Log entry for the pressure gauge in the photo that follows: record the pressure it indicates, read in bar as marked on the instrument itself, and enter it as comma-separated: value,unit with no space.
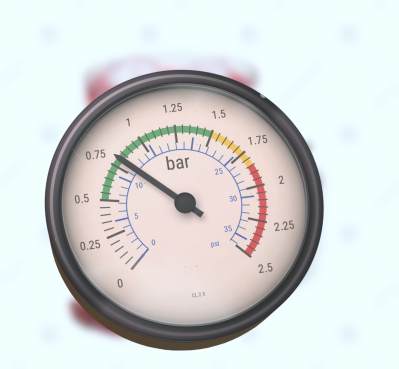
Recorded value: 0.8,bar
